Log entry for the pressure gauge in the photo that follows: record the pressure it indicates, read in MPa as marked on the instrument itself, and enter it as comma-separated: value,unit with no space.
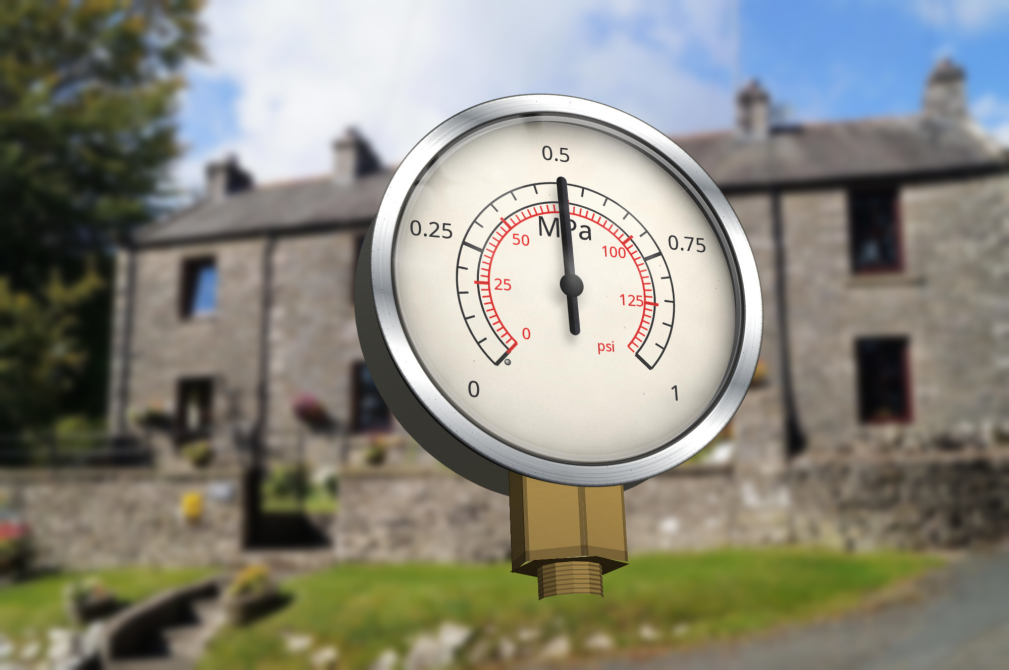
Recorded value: 0.5,MPa
